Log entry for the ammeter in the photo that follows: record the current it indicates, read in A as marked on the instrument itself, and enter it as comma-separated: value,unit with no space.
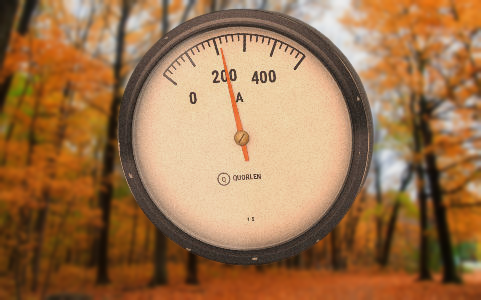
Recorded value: 220,A
